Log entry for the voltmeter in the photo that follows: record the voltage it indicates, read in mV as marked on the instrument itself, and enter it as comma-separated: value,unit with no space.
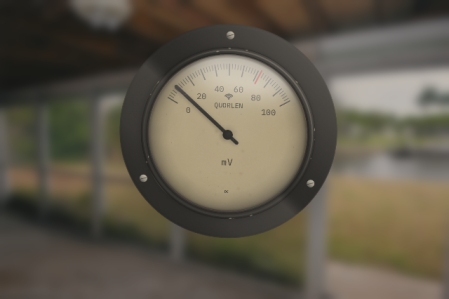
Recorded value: 10,mV
